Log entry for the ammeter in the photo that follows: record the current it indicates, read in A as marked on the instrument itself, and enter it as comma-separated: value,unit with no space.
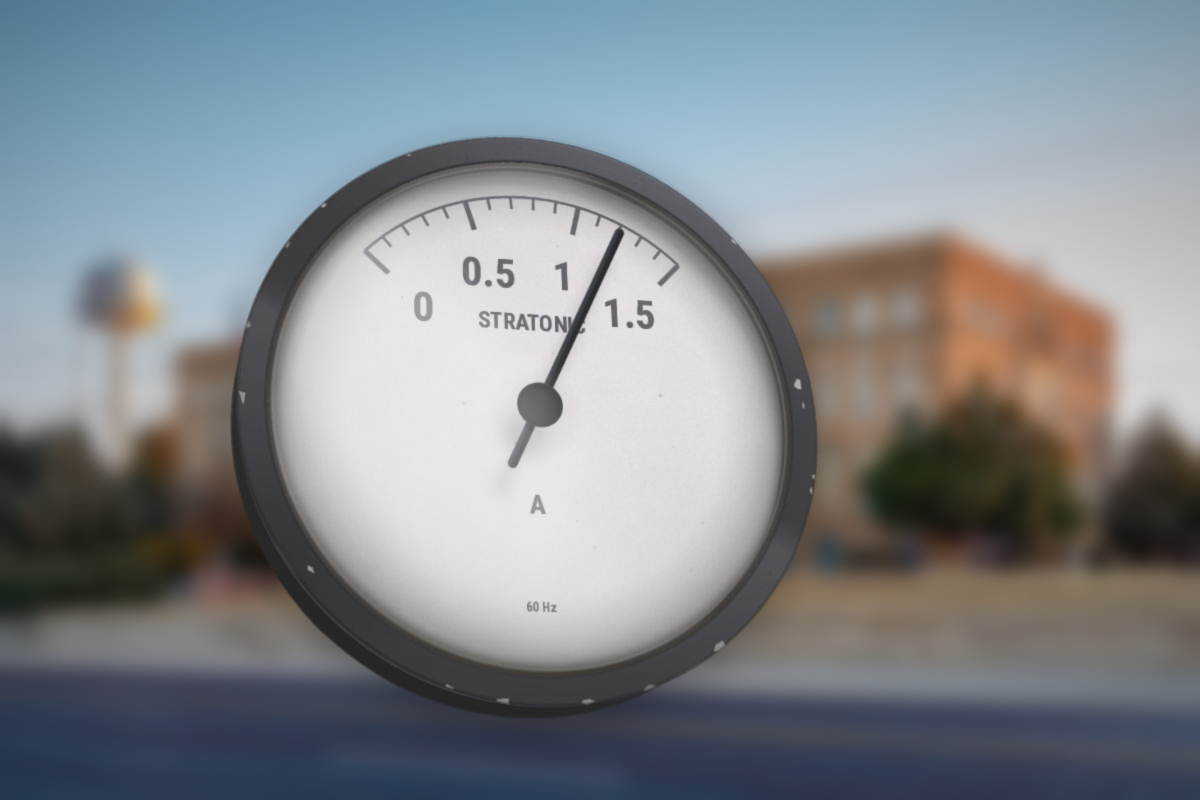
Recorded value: 1.2,A
